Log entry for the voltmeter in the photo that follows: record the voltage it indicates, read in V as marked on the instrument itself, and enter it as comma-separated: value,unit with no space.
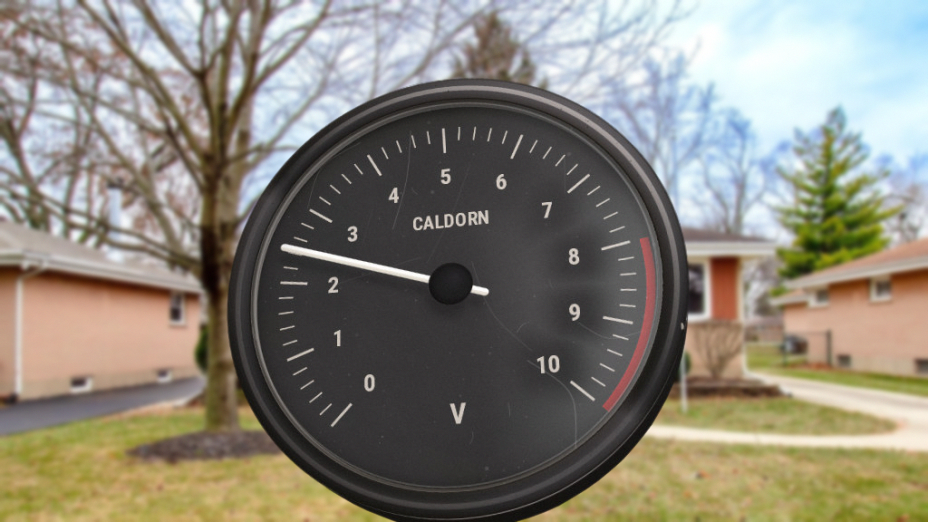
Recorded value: 2.4,V
